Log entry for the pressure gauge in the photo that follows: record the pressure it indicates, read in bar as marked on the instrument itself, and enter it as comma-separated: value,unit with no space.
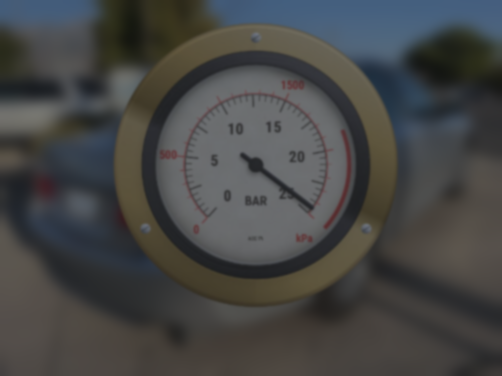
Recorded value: 24.5,bar
